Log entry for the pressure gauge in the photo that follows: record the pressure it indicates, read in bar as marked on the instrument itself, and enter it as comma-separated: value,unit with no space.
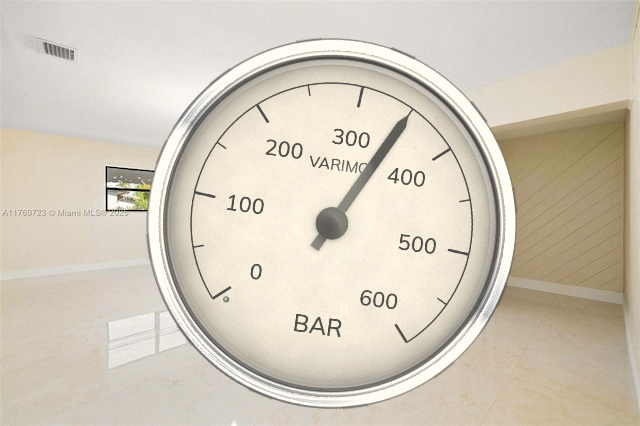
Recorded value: 350,bar
